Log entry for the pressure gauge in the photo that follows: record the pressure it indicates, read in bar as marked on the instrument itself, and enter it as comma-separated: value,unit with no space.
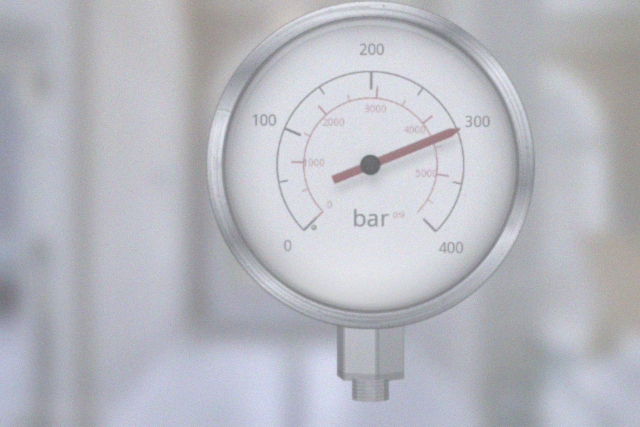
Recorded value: 300,bar
